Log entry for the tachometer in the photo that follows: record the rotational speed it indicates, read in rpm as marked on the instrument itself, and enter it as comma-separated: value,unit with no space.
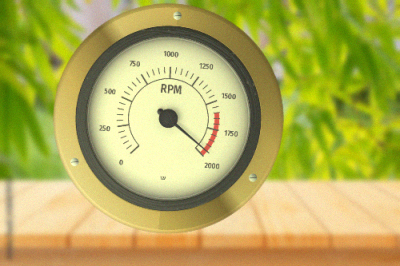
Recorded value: 1950,rpm
